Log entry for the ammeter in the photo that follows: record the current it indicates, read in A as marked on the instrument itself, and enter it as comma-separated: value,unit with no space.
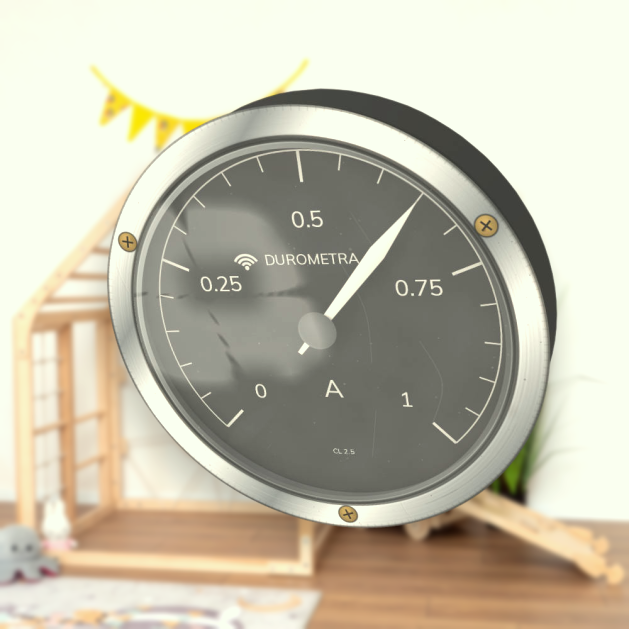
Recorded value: 0.65,A
